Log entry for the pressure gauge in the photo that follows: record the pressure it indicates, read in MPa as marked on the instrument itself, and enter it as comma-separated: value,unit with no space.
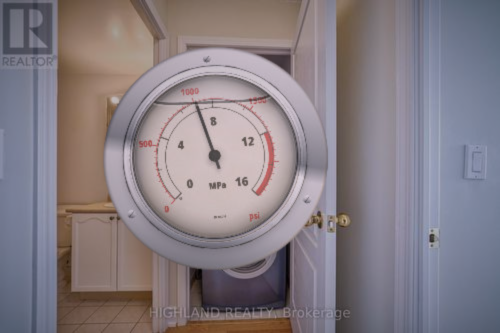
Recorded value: 7,MPa
